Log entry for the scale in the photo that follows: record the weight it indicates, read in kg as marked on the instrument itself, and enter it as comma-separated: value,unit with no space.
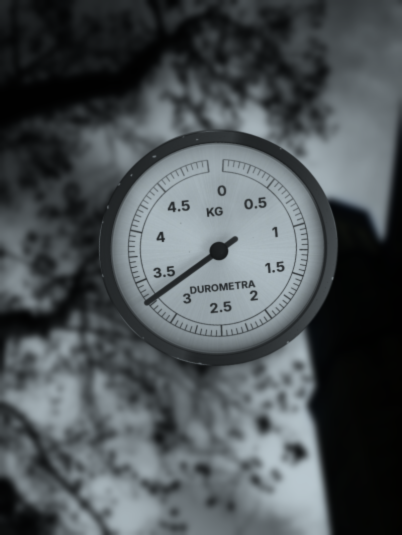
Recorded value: 3.3,kg
